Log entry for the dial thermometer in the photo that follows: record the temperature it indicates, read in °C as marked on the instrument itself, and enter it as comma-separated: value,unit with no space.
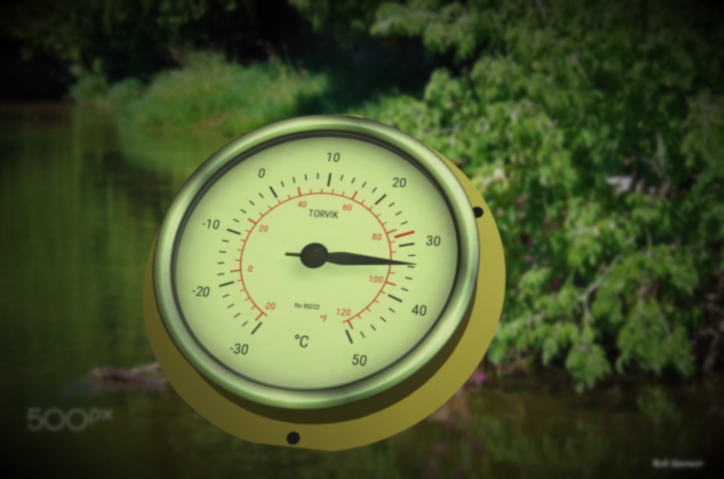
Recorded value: 34,°C
